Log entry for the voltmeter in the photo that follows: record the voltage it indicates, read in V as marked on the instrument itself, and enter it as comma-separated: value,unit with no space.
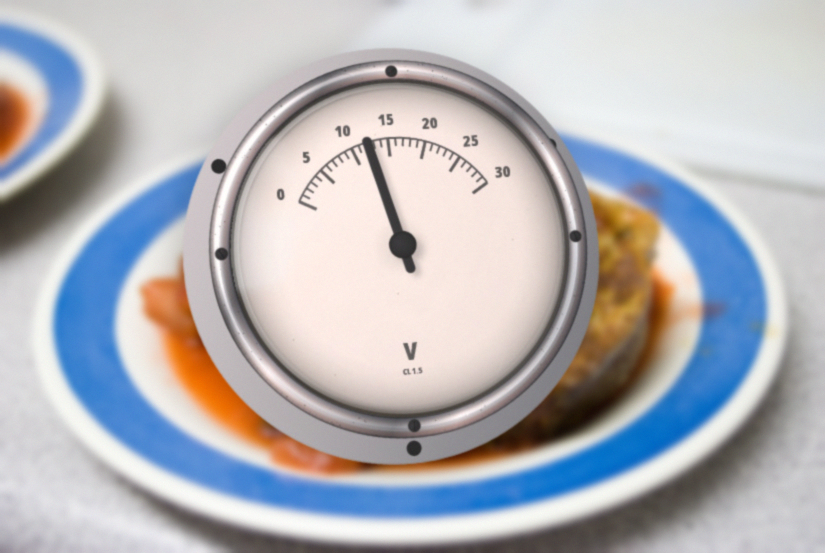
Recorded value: 12,V
